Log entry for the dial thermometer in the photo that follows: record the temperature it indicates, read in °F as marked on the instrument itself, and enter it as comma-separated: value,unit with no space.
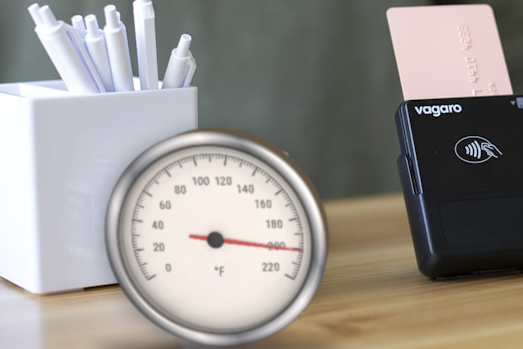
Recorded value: 200,°F
